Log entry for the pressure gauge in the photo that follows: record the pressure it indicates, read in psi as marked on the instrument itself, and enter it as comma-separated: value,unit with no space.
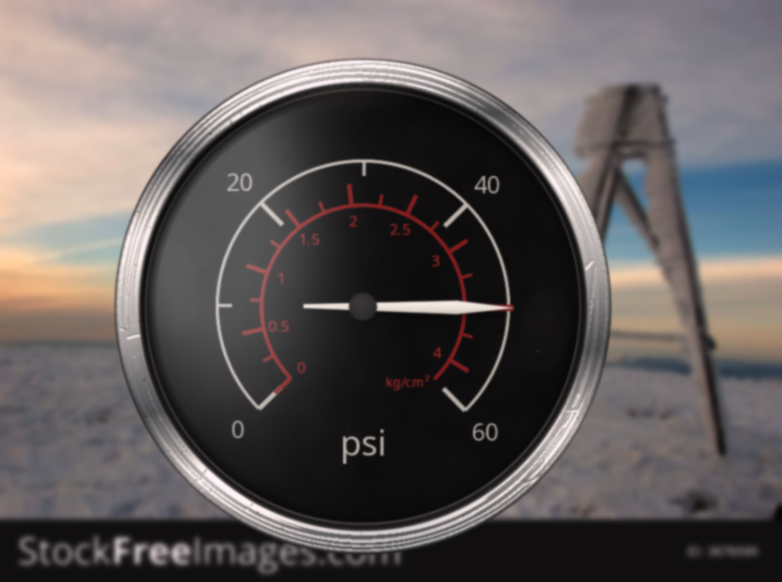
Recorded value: 50,psi
